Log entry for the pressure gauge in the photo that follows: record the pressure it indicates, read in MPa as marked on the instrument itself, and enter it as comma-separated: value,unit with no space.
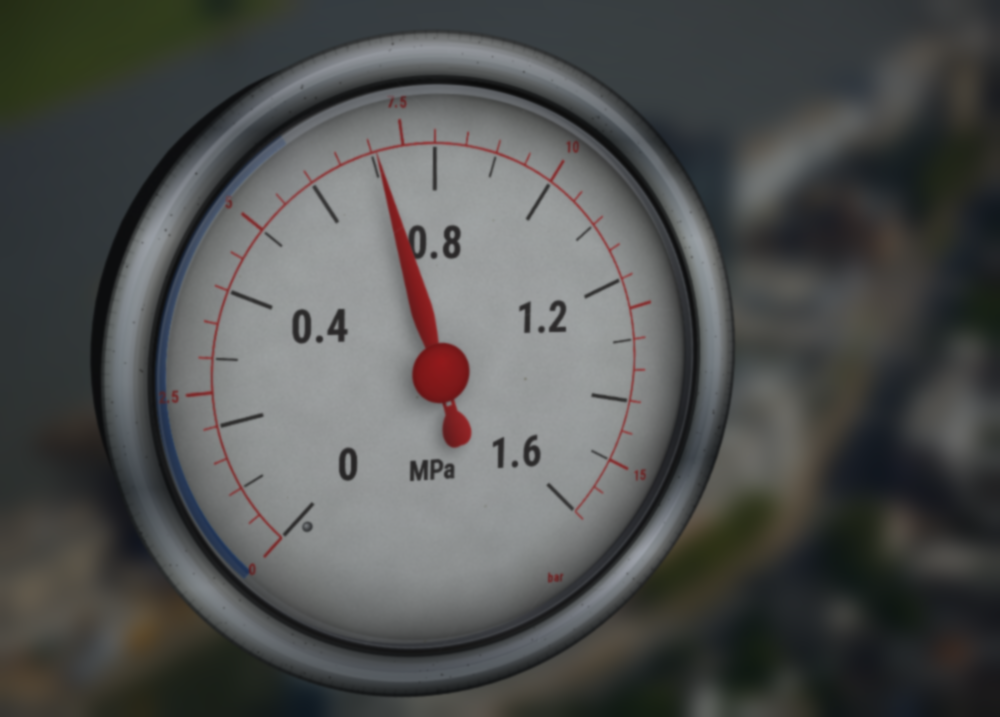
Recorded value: 0.7,MPa
